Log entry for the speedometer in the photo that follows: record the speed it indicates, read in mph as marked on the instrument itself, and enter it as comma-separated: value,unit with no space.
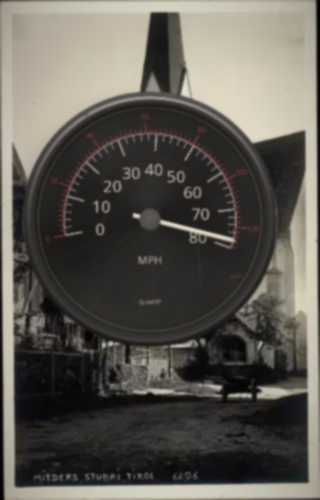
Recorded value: 78,mph
